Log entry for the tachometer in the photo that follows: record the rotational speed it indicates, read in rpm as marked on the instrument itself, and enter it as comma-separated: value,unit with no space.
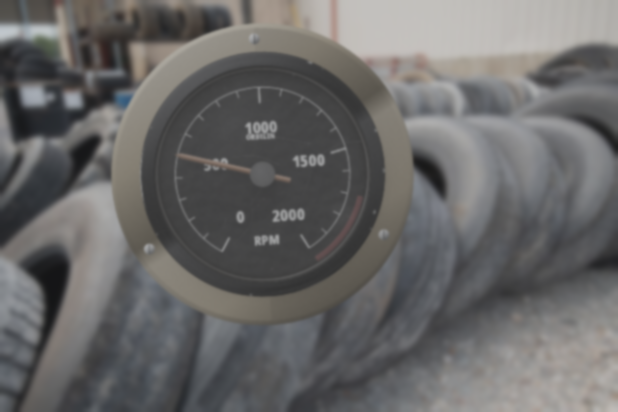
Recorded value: 500,rpm
